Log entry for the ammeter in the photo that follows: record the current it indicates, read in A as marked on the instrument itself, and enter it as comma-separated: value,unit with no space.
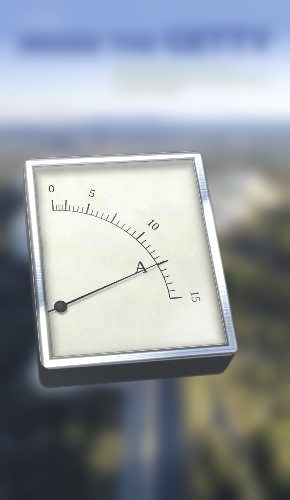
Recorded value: 12.5,A
